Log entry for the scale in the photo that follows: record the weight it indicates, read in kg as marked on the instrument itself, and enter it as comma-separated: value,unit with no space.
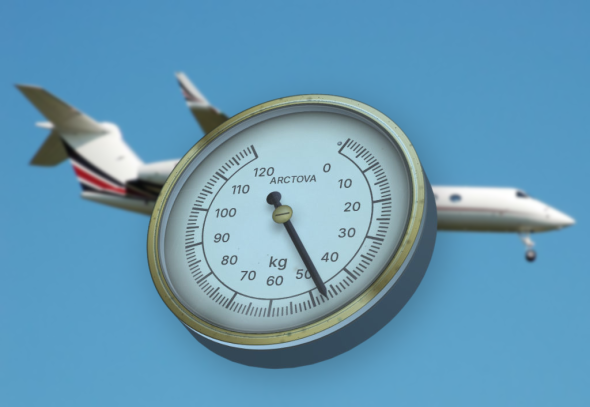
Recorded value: 47,kg
